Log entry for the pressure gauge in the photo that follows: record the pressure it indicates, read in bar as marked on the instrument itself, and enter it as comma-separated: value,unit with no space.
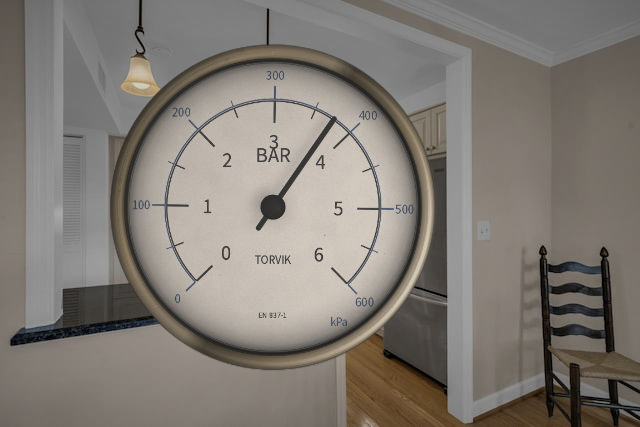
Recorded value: 3.75,bar
